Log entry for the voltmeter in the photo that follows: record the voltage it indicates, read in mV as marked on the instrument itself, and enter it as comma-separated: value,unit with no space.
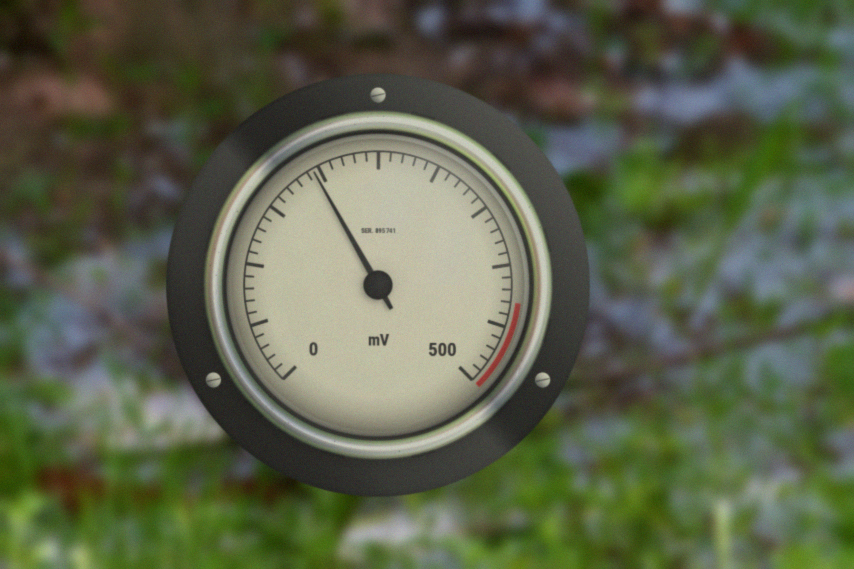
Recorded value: 195,mV
